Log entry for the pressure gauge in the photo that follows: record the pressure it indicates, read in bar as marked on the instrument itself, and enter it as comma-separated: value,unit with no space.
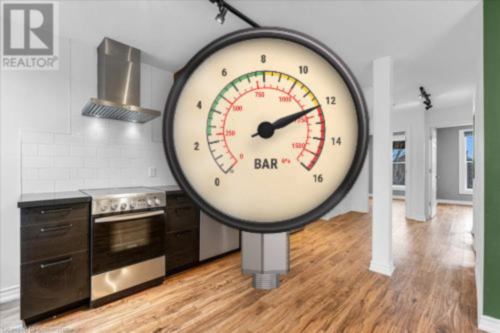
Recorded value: 12,bar
